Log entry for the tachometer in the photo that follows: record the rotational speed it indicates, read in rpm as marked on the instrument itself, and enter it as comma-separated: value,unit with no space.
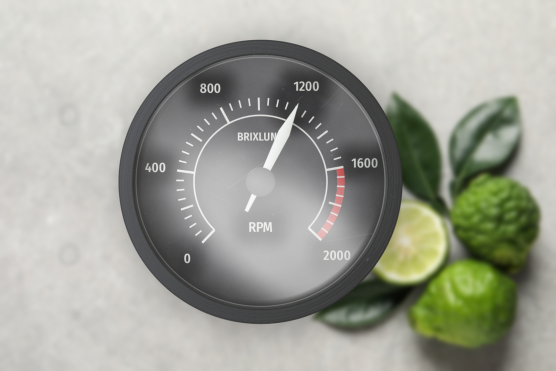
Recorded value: 1200,rpm
